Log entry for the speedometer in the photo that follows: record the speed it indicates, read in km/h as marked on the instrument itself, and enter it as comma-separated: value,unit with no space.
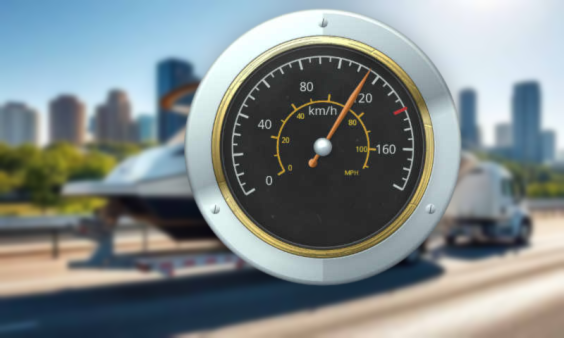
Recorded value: 115,km/h
